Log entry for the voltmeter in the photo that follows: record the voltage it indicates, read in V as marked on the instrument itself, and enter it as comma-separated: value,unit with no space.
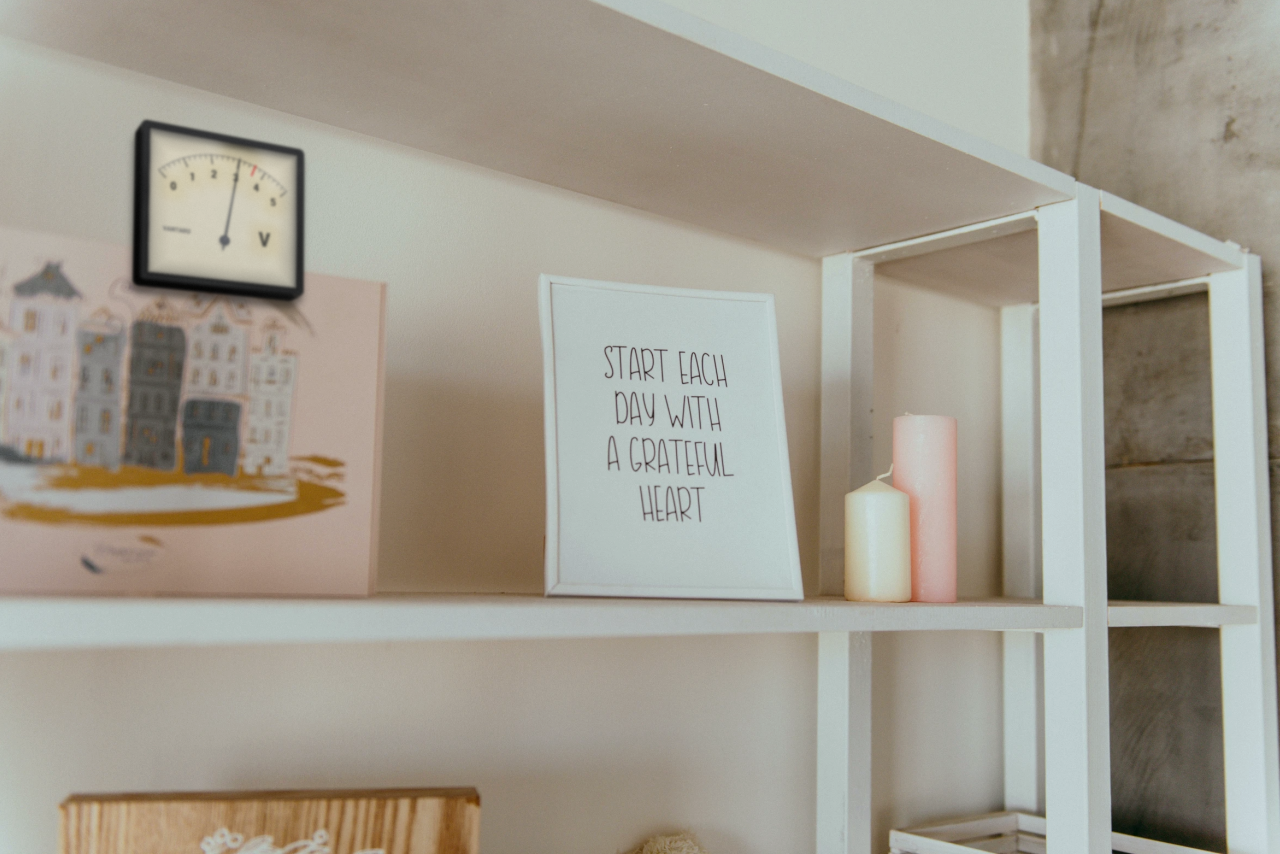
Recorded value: 3,V
